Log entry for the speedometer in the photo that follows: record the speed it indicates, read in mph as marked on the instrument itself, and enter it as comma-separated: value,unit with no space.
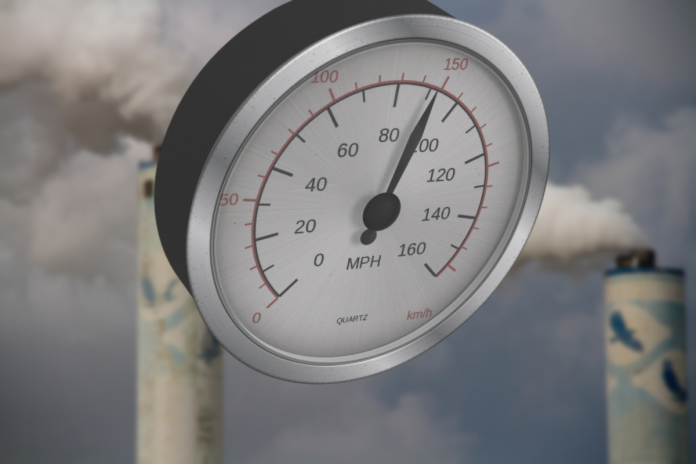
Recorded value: 90,mph
